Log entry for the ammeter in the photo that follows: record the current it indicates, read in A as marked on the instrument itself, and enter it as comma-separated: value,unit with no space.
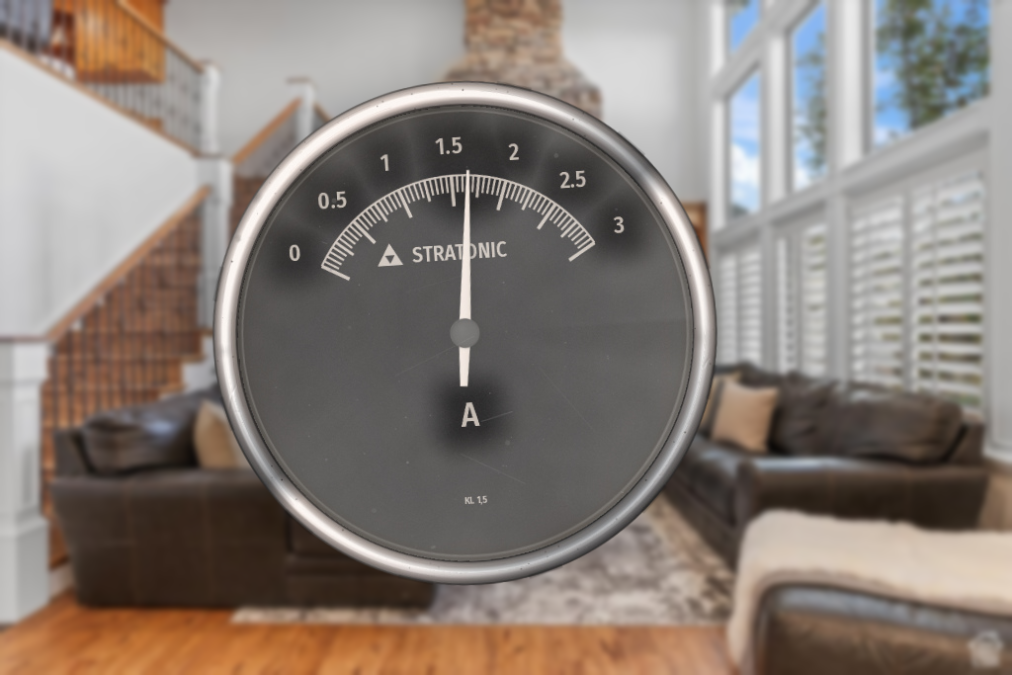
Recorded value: 1.65,A
